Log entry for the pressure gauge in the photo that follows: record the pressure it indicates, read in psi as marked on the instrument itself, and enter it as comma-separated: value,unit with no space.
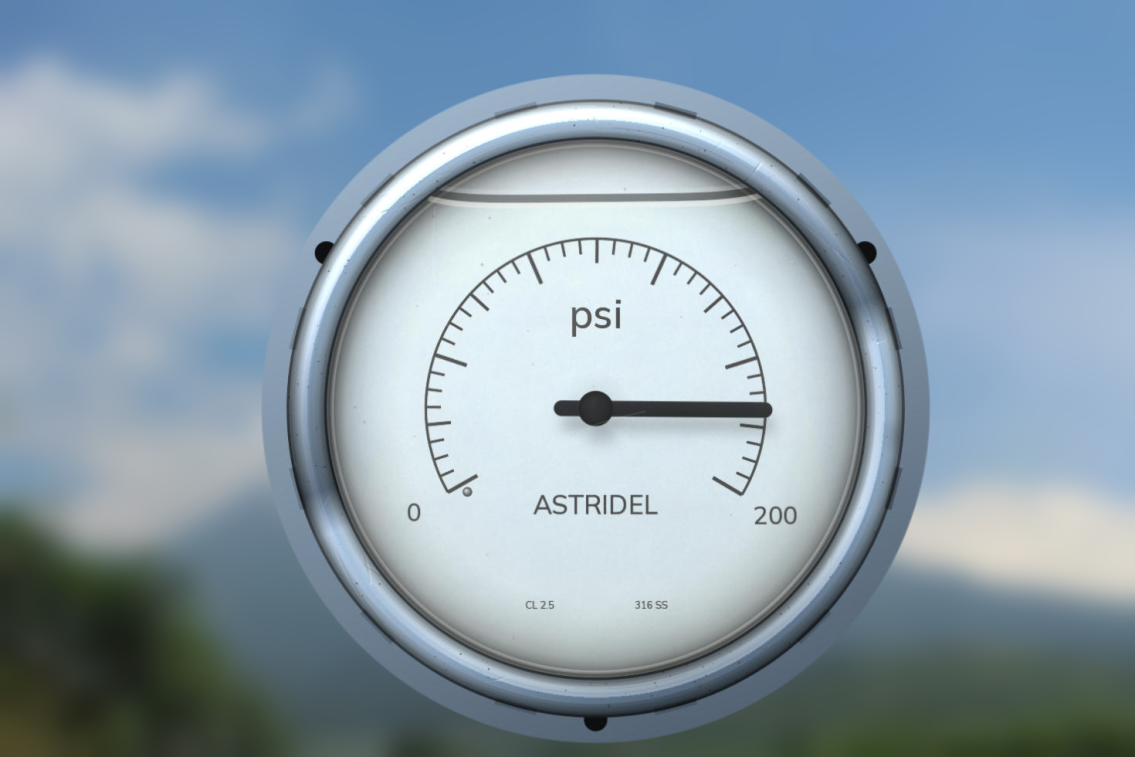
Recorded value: 175,psi
